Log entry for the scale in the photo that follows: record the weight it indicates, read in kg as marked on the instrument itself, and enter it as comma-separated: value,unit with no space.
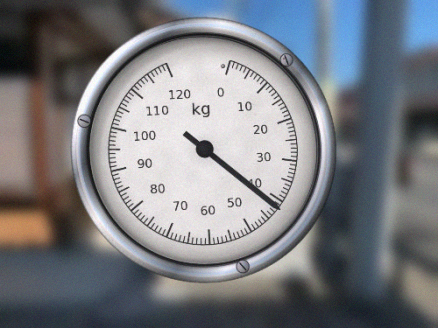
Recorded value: 42,kg
